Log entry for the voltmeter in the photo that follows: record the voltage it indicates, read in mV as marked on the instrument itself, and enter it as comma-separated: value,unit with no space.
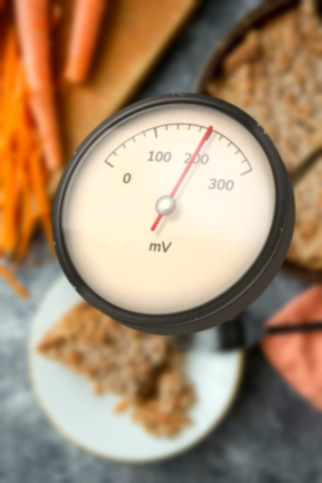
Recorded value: 200,mV
